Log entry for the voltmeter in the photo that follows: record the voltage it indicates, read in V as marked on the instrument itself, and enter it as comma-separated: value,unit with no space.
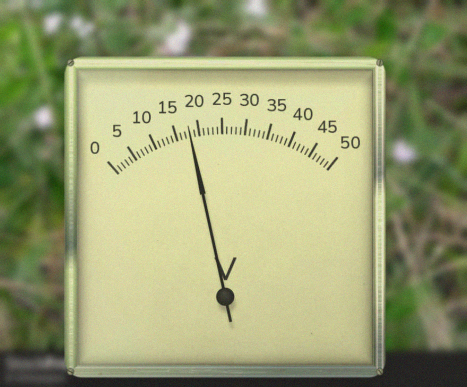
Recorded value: 18,V
